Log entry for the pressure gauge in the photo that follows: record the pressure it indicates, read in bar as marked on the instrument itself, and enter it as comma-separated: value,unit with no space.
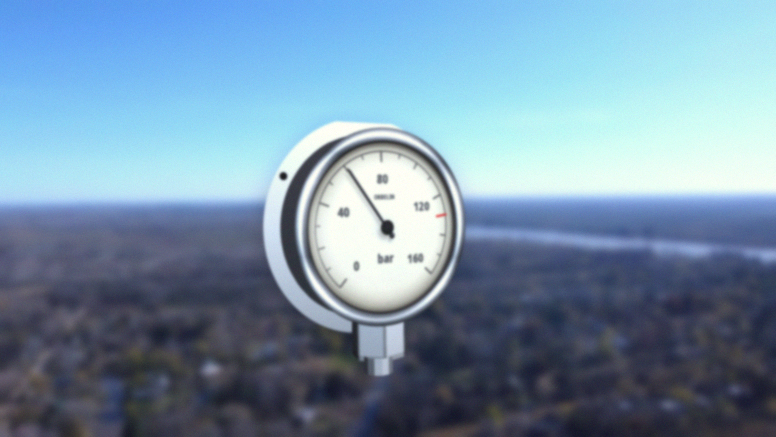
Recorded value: 60,bar
